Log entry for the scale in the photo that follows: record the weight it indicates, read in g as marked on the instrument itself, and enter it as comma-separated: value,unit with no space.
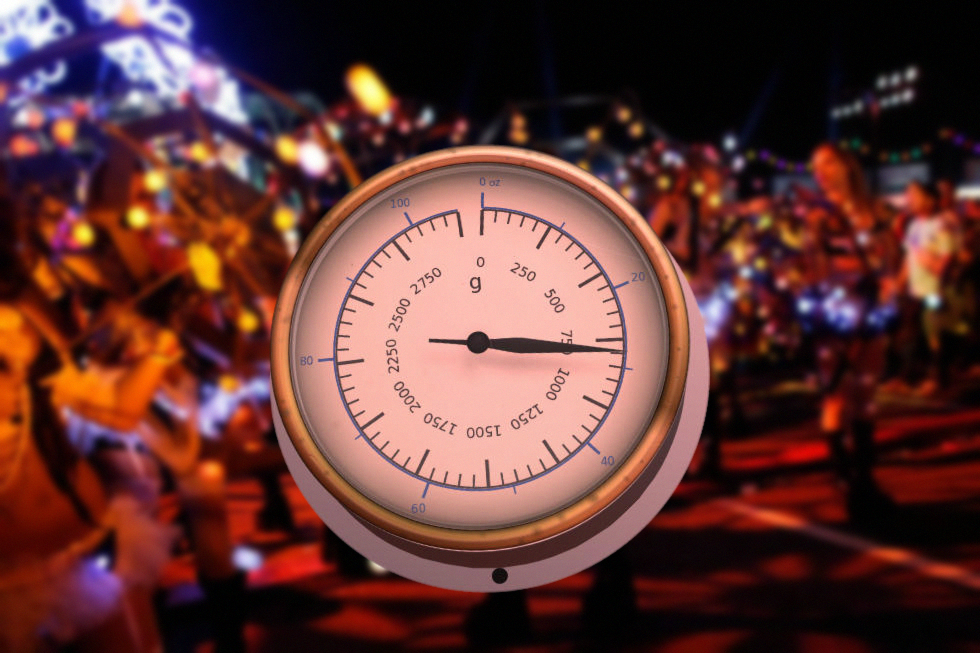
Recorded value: 800,g
